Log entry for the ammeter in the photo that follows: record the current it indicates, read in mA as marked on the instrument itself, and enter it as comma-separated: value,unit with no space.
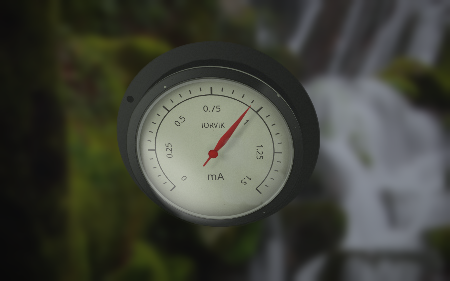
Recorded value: 0.95,mA
